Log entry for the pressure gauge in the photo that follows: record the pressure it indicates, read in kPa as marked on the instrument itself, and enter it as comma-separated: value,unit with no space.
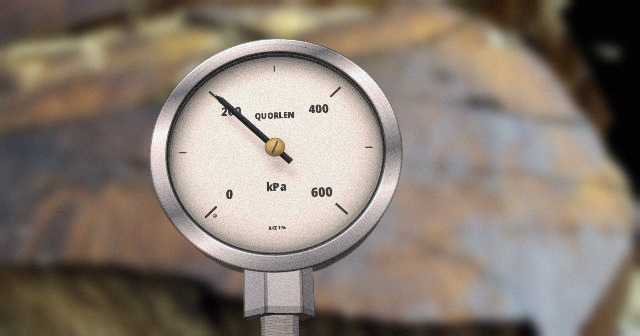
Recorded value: 200,kPa
